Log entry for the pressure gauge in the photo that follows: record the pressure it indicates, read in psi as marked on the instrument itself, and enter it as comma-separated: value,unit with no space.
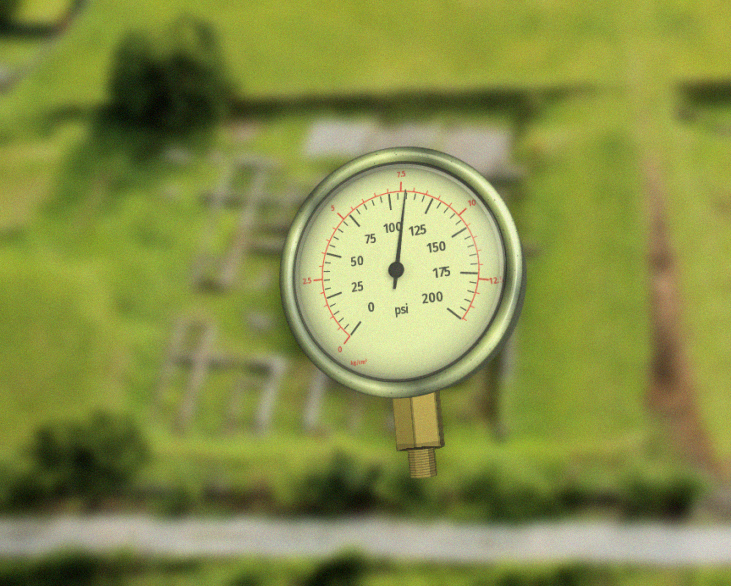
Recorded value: 110,psi
